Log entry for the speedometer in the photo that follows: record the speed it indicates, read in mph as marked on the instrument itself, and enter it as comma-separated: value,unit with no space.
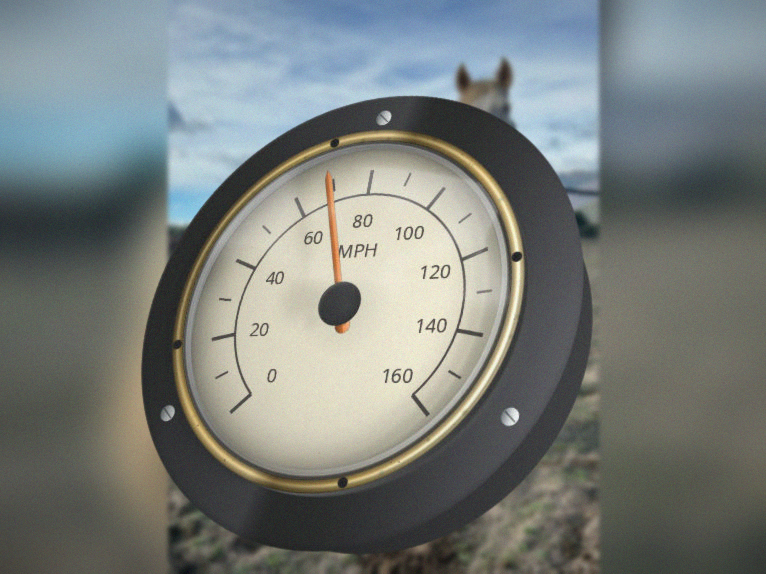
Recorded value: 70,mph
